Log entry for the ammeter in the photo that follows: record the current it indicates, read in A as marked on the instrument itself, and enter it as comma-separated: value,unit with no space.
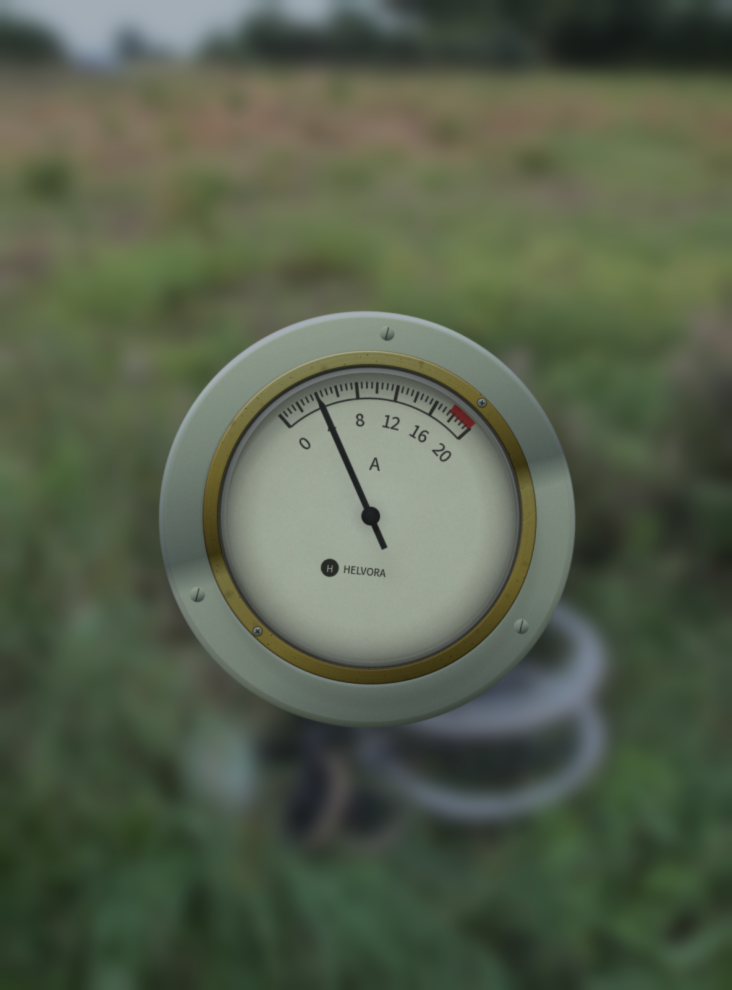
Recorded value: 4,A
